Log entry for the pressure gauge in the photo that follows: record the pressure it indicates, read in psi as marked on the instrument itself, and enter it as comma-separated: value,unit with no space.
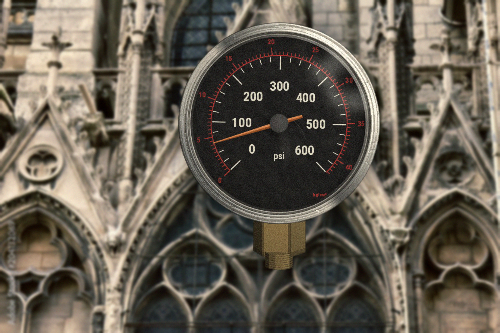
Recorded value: 60,psi
